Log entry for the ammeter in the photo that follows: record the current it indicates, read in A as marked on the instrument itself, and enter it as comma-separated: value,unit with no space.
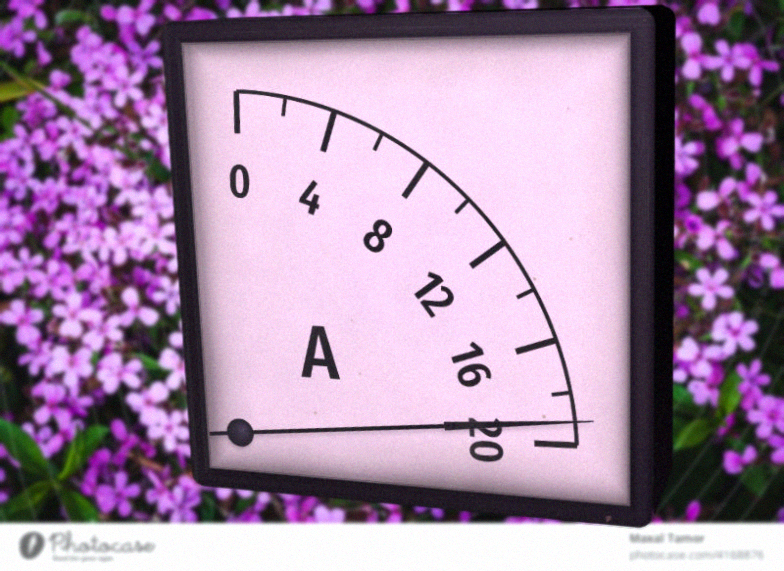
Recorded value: 19,A
